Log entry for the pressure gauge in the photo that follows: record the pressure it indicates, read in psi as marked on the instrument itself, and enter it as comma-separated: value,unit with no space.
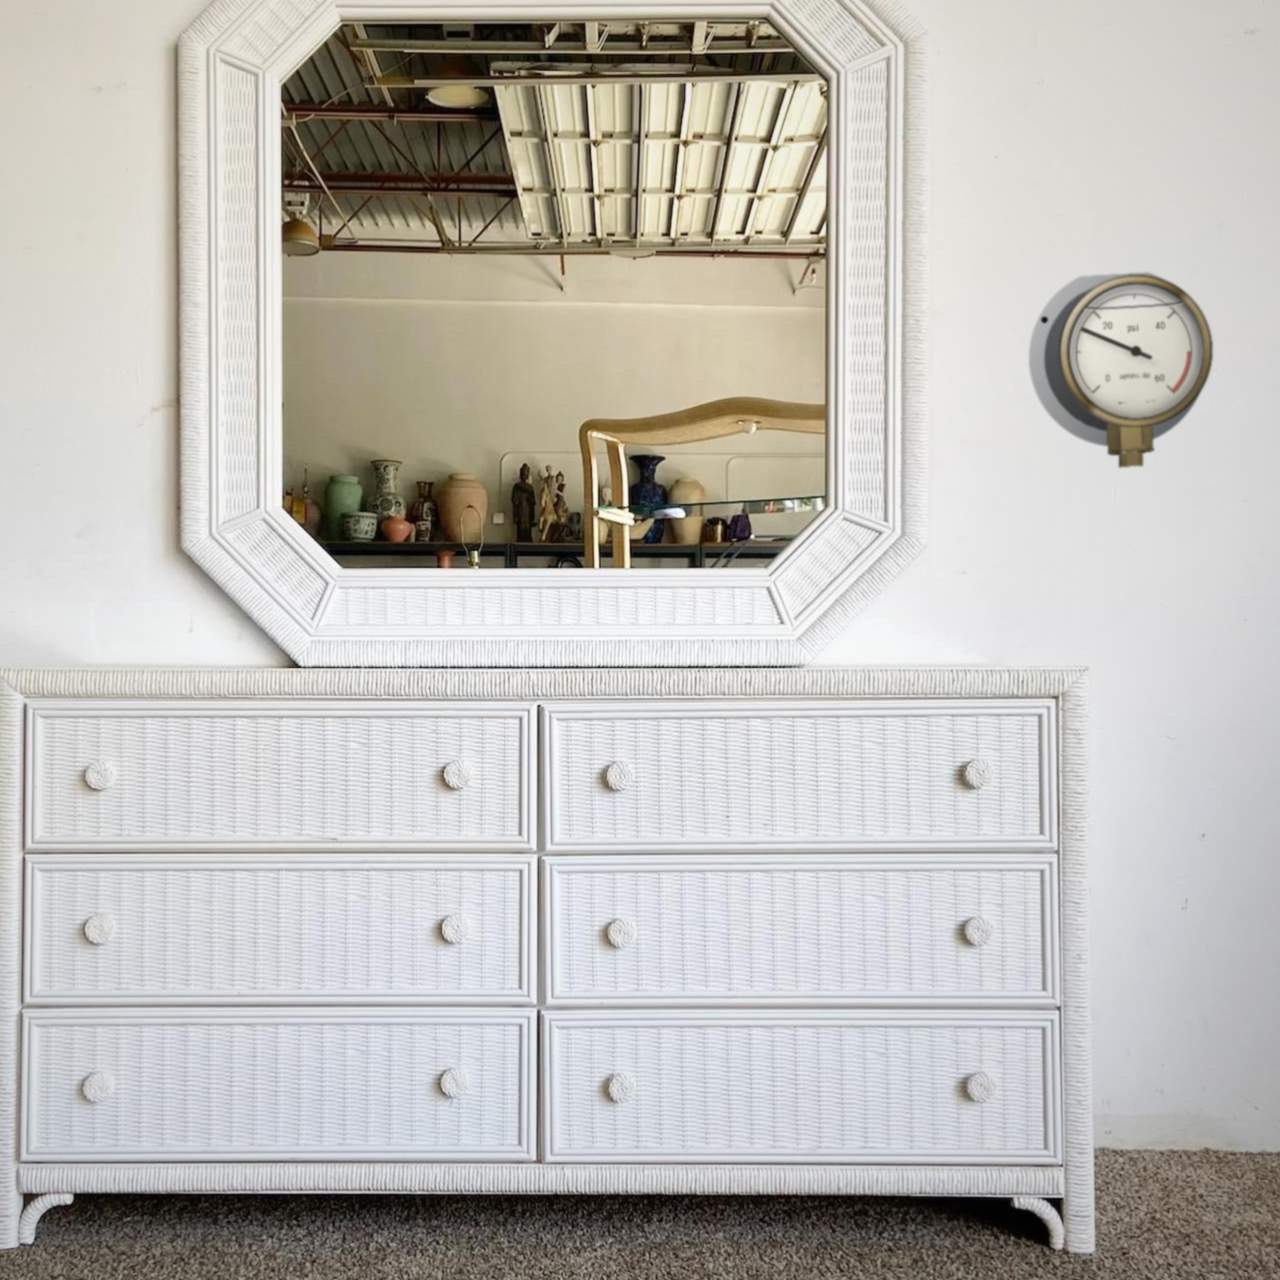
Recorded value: 15,psi
